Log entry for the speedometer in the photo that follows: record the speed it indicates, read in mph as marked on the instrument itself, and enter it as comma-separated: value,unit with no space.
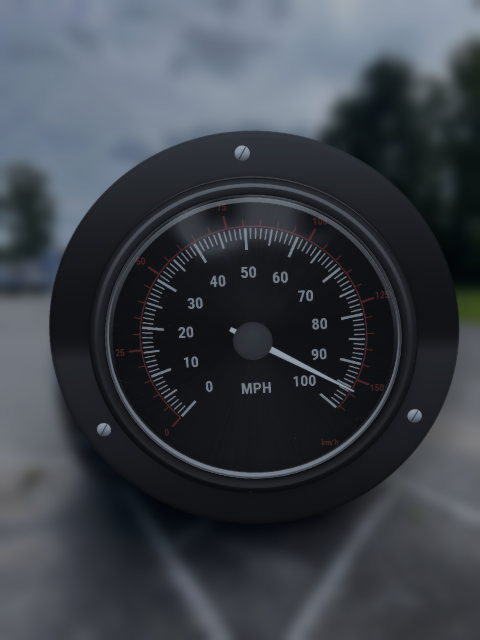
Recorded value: 95,mph
